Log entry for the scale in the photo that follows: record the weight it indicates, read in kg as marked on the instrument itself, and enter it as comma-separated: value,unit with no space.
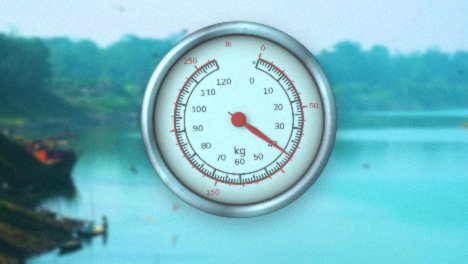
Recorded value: 40,kg
